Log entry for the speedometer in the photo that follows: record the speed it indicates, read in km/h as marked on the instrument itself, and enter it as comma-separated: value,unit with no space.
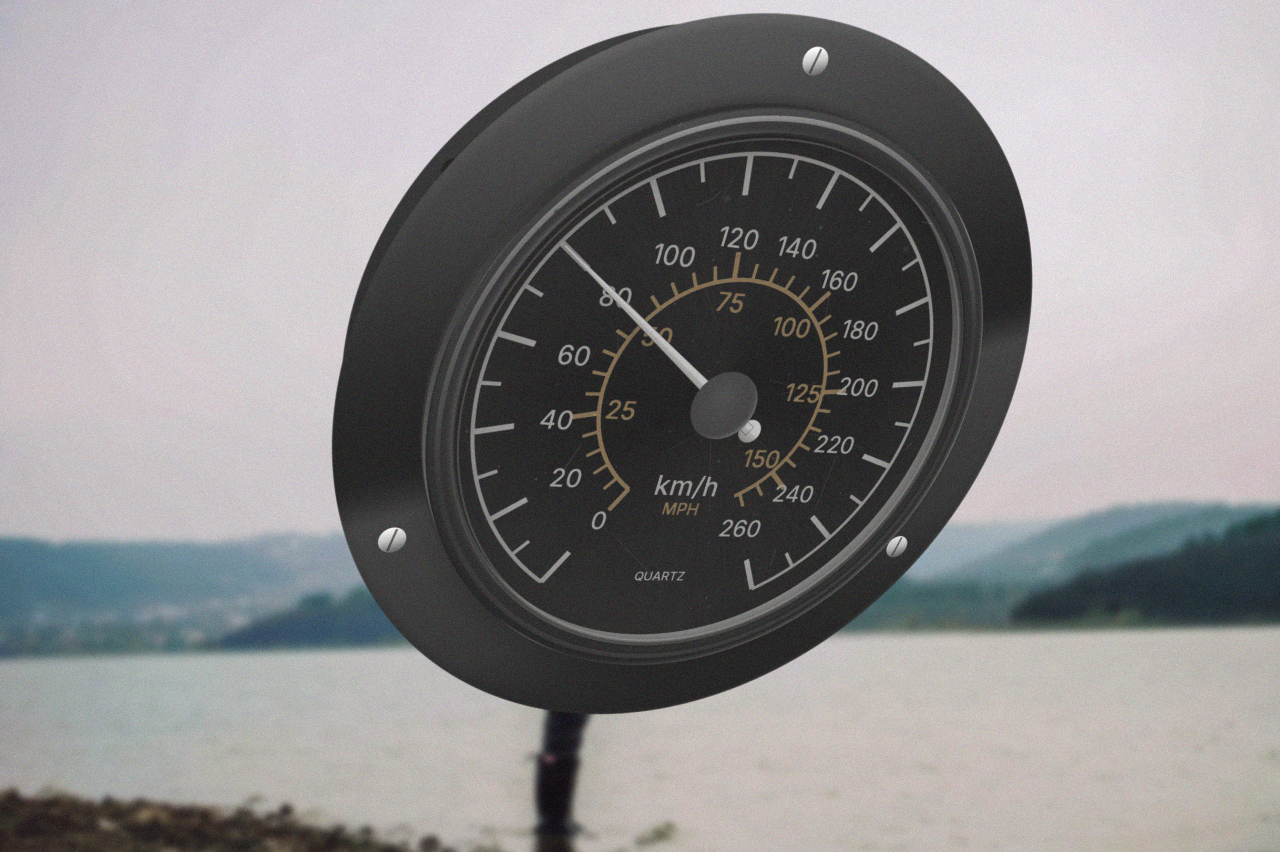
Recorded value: 80,km/h
